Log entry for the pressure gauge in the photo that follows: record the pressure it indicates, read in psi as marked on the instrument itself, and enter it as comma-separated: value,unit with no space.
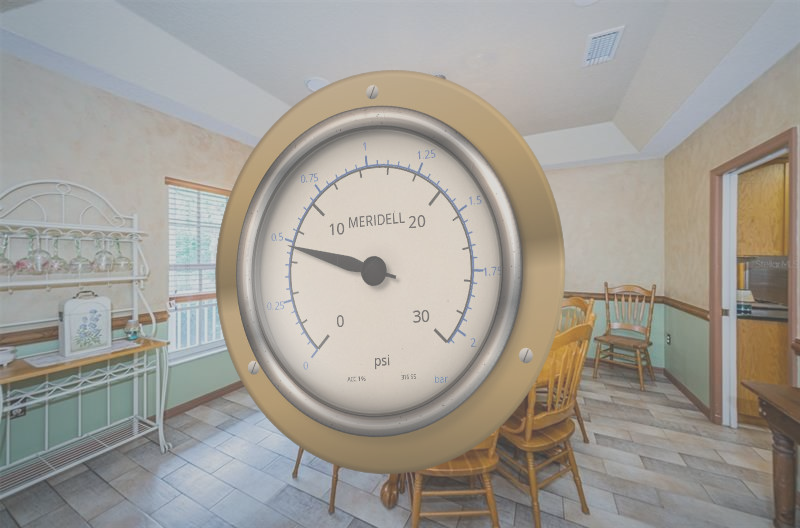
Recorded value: 7,psi
